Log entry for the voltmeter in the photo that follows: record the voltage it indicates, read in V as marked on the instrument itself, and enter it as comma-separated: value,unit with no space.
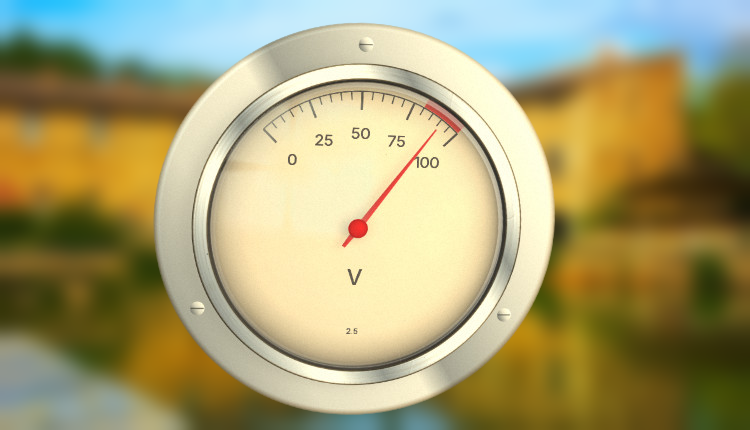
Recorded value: 90,V
